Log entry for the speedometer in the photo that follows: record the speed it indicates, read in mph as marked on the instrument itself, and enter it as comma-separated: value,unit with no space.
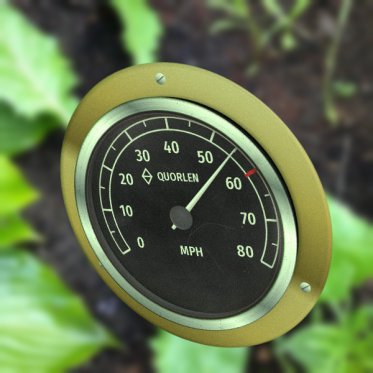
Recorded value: 55,mph
